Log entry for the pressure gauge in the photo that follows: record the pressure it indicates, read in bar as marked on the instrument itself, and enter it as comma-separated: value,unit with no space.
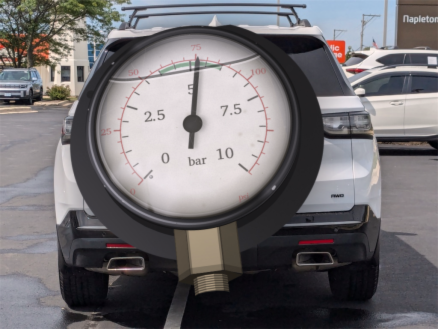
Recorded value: 5.25,bar
